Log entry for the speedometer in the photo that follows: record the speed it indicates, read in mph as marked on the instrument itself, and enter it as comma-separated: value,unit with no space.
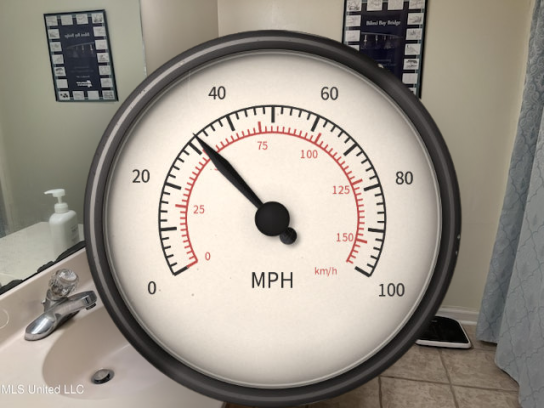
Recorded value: 32,mph
